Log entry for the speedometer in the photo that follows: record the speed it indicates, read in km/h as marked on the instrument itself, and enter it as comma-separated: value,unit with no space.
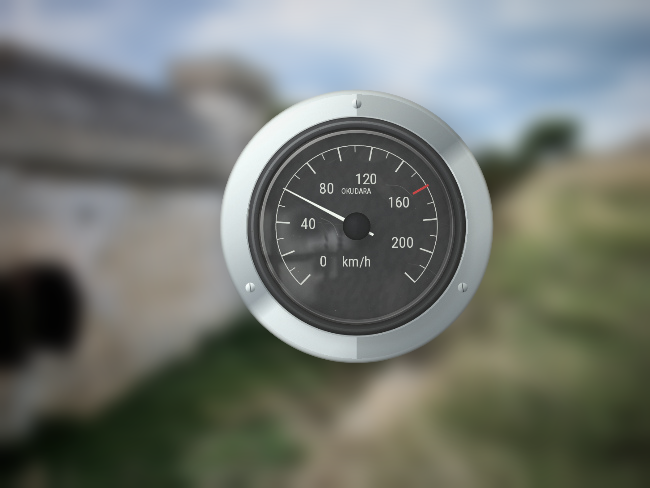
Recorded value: 60,km/h
